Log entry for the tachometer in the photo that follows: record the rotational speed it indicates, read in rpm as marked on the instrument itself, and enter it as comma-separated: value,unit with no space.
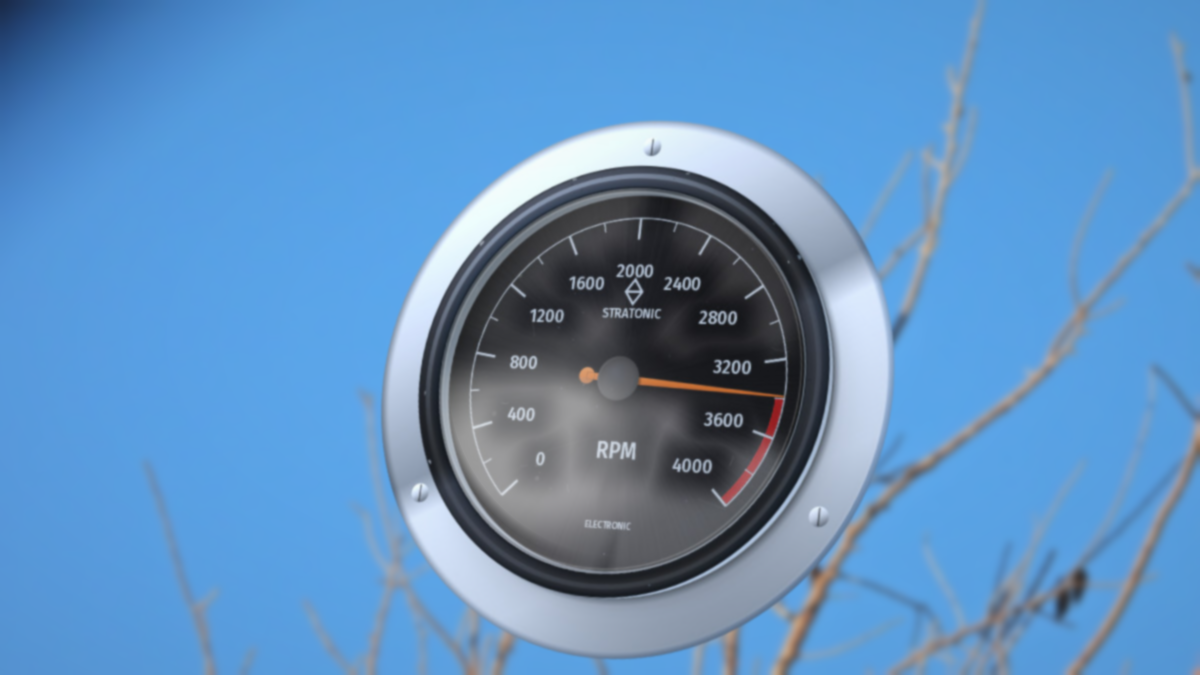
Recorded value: 3400,rpm
